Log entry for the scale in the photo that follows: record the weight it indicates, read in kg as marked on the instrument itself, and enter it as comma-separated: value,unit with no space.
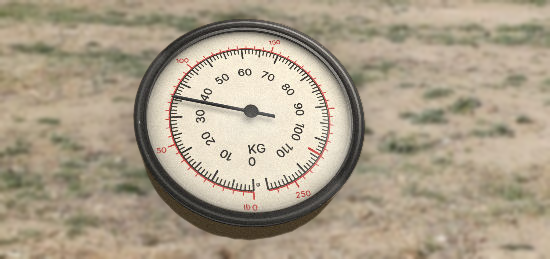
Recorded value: 35,kg
